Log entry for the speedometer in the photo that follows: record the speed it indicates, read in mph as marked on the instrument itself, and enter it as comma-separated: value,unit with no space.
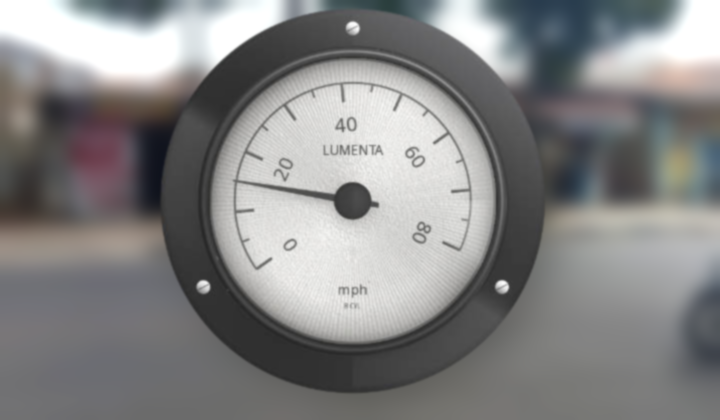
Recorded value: 15,mph
